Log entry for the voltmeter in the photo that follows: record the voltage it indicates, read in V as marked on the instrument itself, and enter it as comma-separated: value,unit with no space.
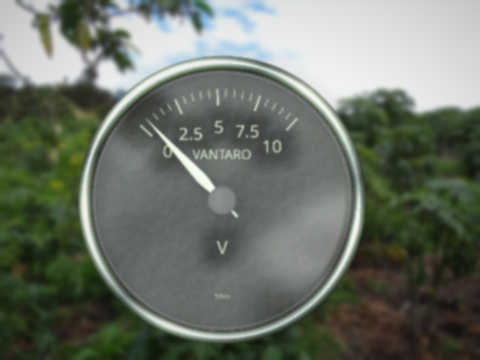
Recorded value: 0.5,V
